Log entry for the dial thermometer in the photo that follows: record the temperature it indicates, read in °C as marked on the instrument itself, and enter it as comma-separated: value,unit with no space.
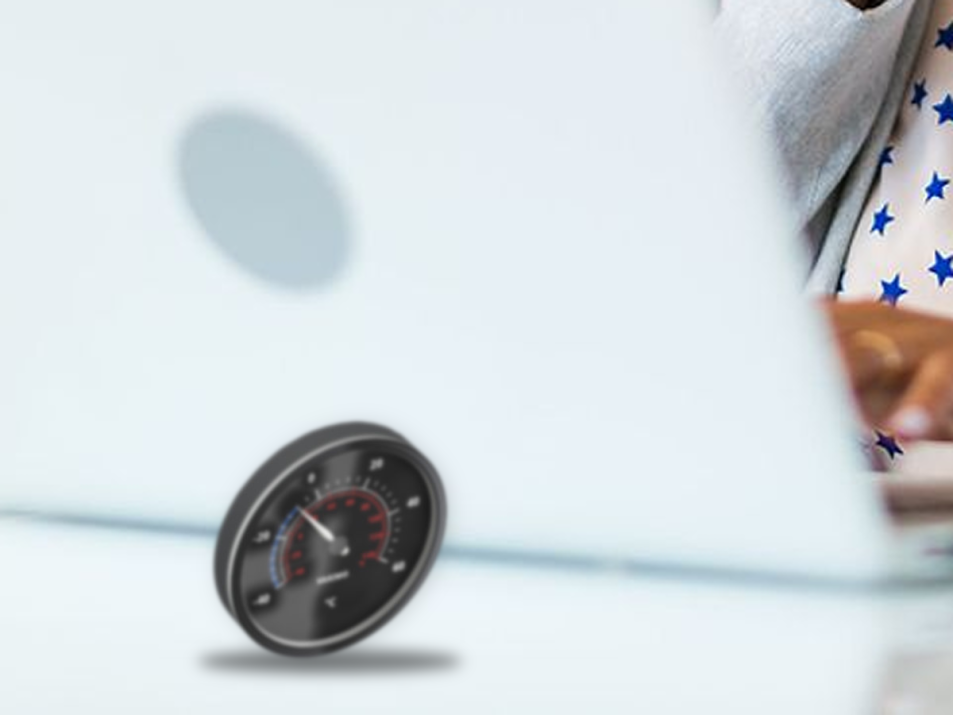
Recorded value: -8,°C
